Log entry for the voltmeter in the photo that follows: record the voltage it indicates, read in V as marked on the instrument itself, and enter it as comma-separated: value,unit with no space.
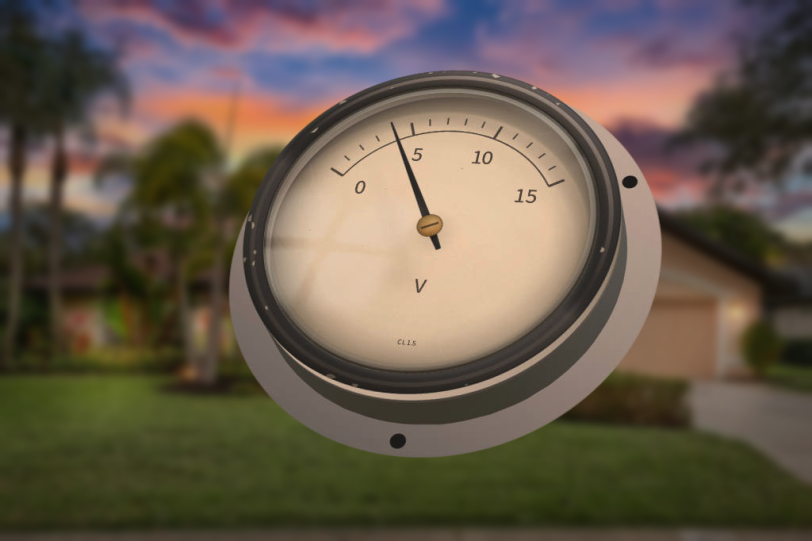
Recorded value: 4,V
